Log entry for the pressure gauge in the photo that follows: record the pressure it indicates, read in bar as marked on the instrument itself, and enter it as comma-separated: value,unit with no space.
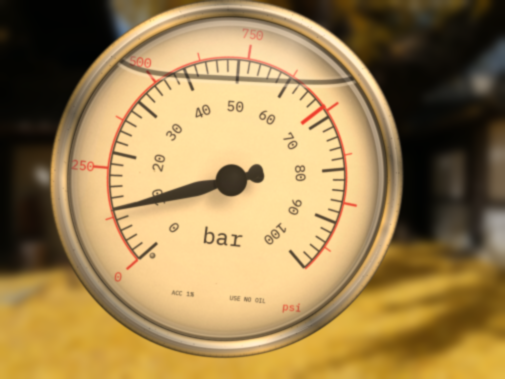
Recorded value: 10,bar
